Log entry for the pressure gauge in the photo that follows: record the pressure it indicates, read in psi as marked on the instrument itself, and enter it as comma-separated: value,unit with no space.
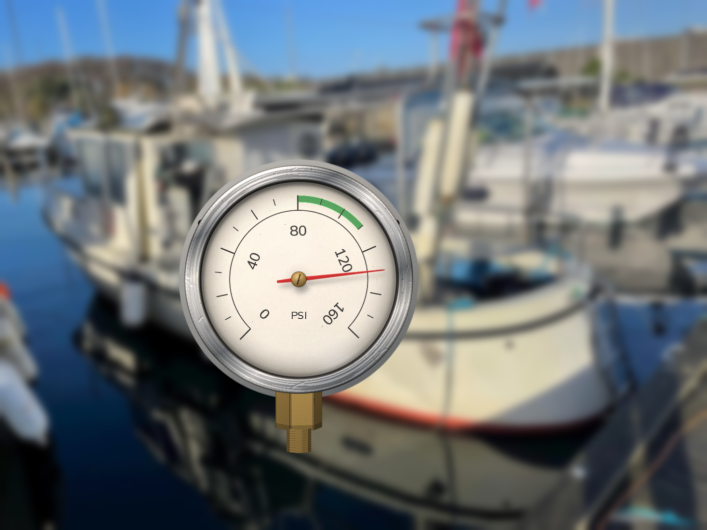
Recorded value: 130,psi
